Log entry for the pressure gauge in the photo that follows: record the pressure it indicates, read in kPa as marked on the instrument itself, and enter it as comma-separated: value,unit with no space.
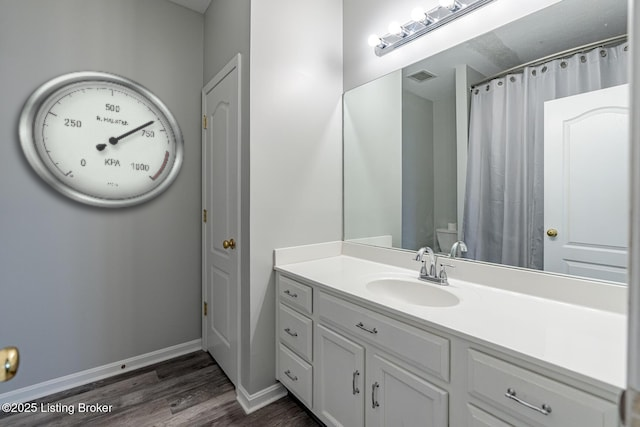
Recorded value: 700,kPa
